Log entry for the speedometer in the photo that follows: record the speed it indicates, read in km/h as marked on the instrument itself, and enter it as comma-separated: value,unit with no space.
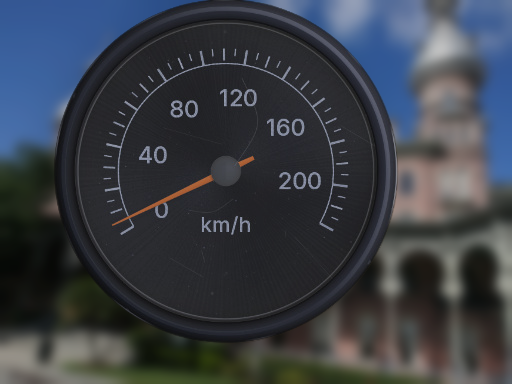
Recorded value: 5,km/h
